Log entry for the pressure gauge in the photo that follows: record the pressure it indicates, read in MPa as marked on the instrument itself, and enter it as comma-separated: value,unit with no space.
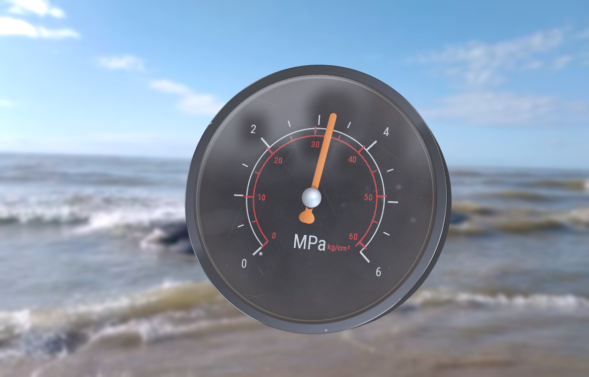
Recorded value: 3.25,MPa
